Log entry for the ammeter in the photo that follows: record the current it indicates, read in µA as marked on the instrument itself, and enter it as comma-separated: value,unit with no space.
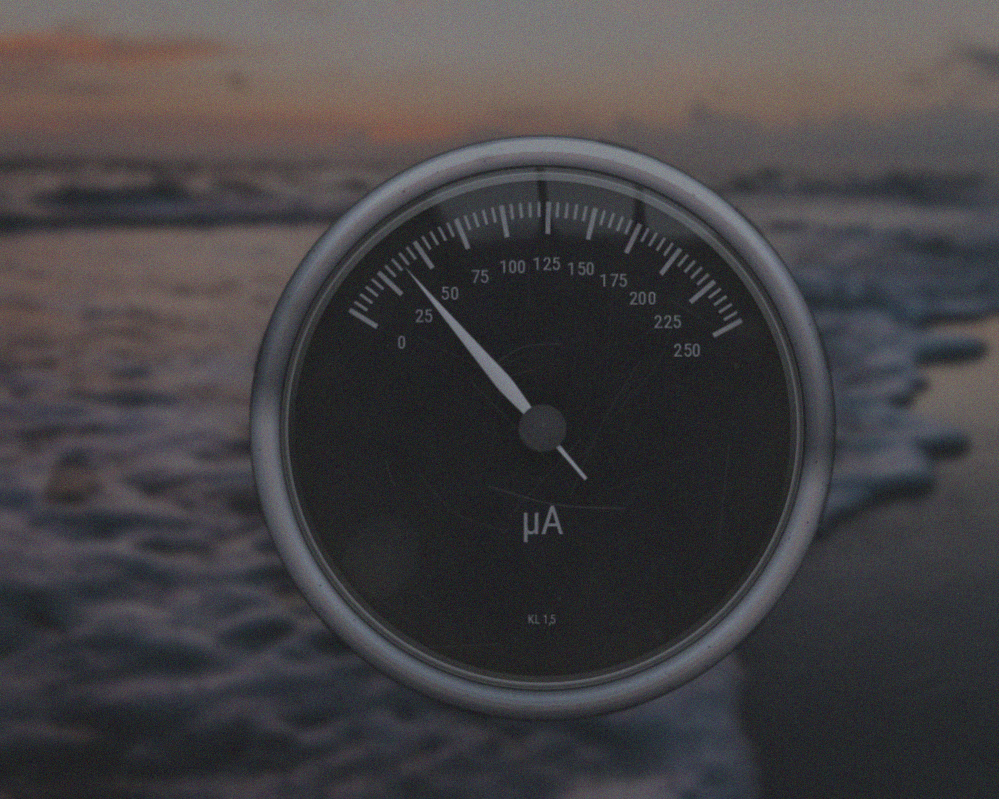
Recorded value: 37.5,µA
